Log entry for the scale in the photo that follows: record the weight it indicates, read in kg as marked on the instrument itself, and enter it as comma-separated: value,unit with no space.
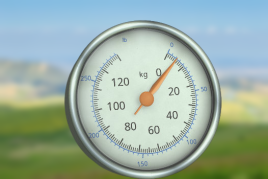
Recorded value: 5,kg
